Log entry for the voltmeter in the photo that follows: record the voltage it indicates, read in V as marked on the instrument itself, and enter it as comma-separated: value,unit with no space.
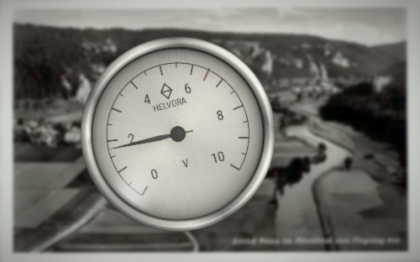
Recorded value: 1.75,V
